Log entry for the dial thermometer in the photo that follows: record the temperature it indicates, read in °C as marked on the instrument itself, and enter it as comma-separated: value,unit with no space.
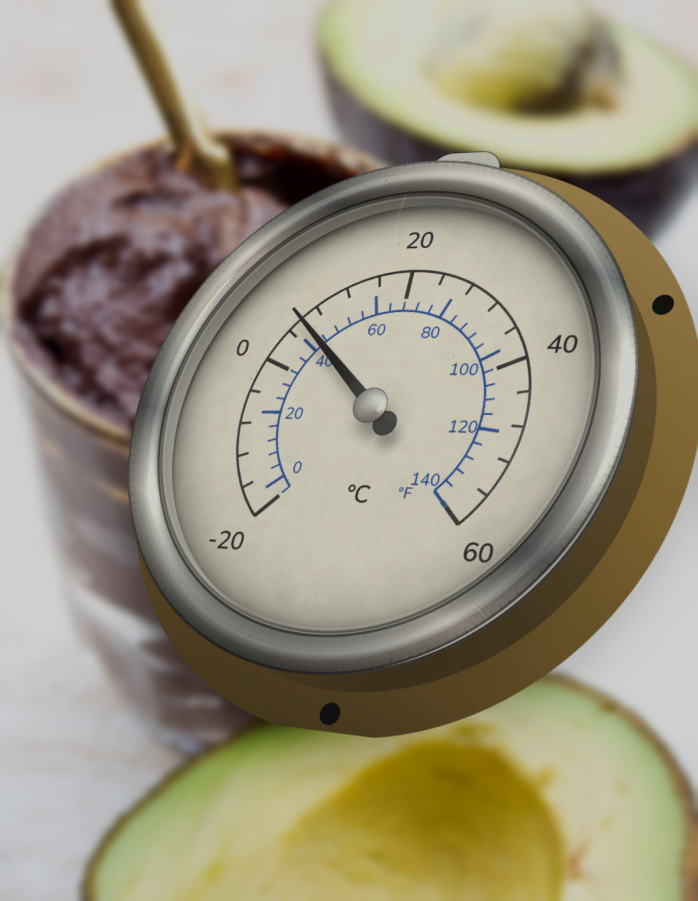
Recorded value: 6,°C
